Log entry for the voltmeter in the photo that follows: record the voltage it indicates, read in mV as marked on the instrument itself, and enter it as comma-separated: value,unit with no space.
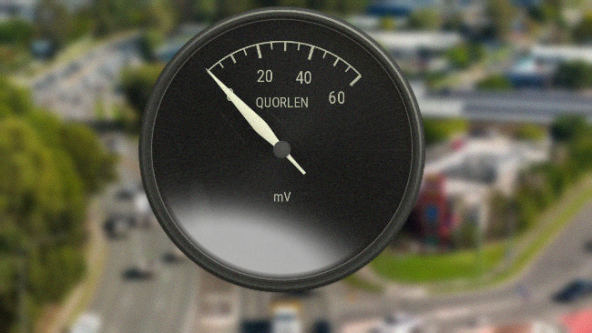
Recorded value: 0,mV
